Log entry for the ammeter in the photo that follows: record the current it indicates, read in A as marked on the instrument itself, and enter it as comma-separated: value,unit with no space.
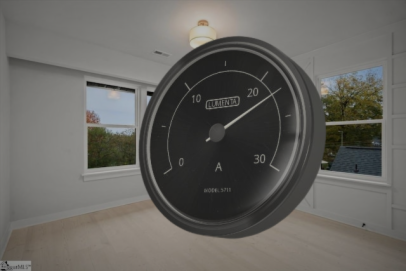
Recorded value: 22.5,A
